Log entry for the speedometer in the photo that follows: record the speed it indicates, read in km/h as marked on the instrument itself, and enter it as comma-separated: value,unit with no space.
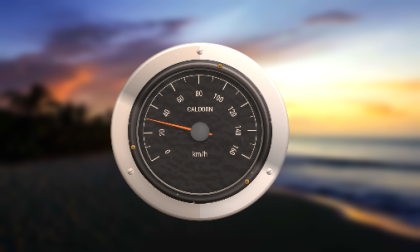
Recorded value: 30,km/h
